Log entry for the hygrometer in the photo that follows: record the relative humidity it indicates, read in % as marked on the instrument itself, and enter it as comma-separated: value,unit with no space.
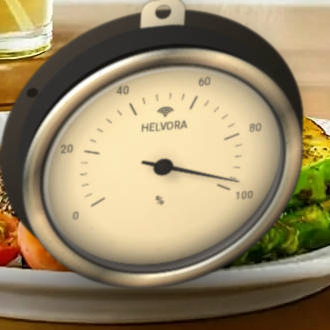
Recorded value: 96,%
